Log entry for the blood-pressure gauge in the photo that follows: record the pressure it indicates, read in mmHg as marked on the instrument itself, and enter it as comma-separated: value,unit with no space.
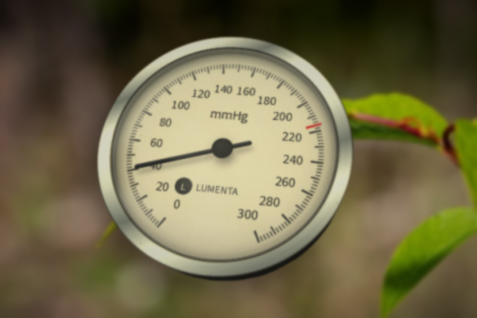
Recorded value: 40,mmHg
